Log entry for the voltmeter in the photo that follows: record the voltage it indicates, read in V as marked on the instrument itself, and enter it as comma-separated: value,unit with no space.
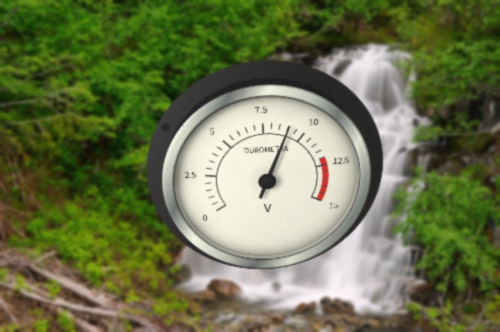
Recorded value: 9,V
